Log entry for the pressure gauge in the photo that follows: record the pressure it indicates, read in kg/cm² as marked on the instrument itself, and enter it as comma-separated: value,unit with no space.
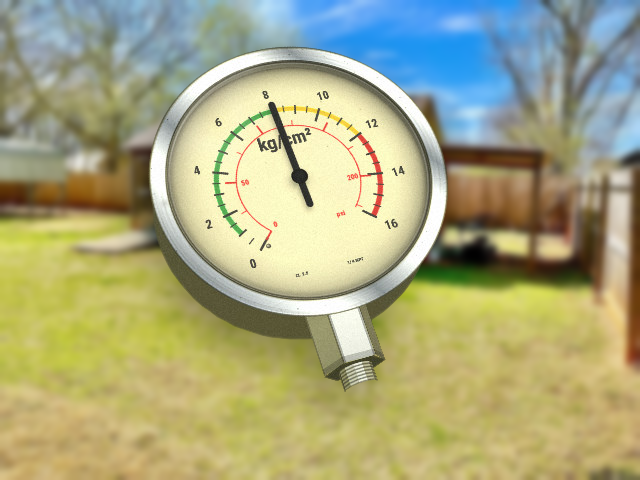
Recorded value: 8,kg/cm²
